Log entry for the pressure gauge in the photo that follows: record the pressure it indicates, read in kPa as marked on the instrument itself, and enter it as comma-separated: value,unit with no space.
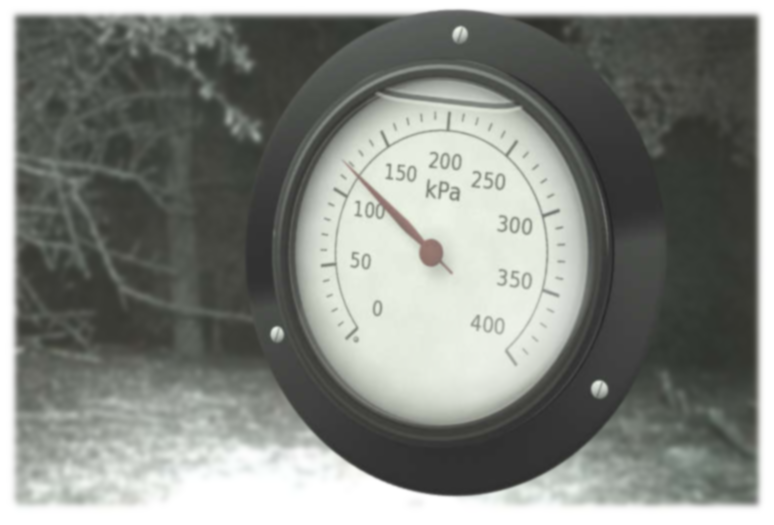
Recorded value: 120,kPa
